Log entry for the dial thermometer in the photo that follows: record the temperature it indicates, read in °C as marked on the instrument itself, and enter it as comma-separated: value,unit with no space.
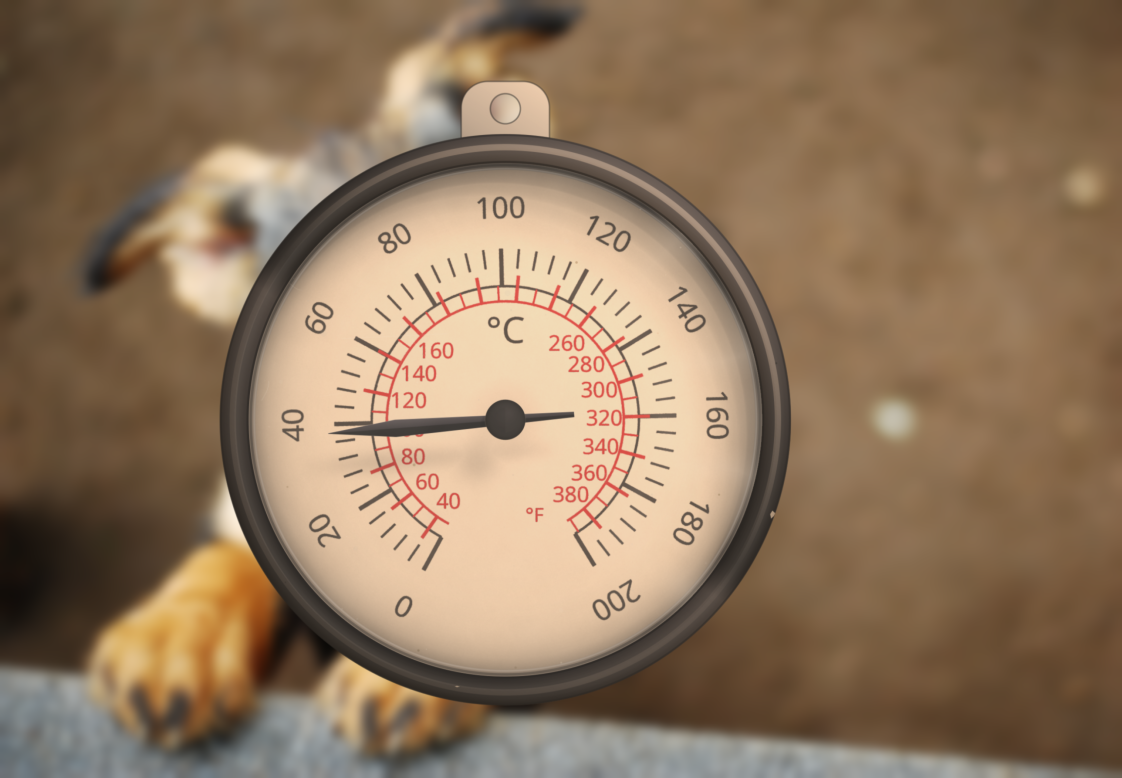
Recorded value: 38,°C
